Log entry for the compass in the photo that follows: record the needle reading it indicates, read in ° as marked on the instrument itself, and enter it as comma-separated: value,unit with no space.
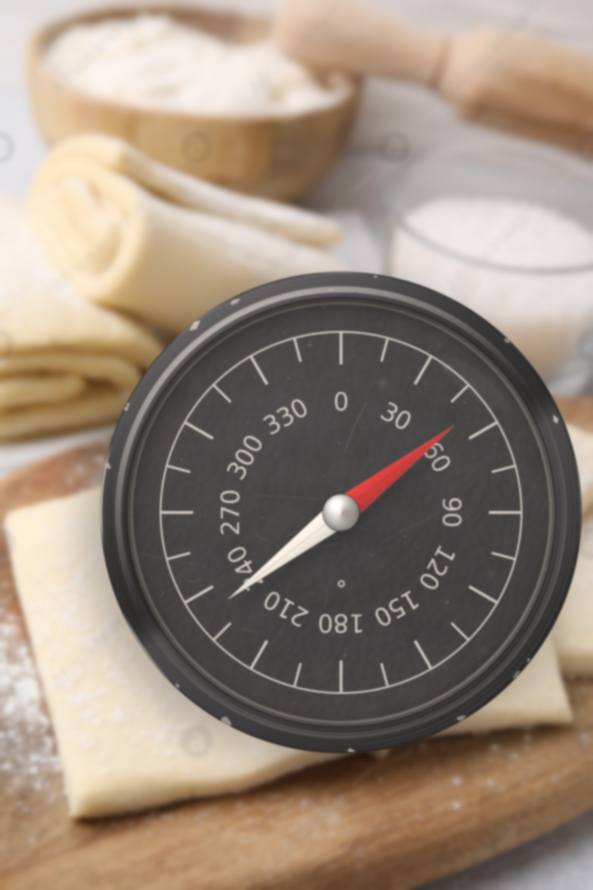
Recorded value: 52.5,°
